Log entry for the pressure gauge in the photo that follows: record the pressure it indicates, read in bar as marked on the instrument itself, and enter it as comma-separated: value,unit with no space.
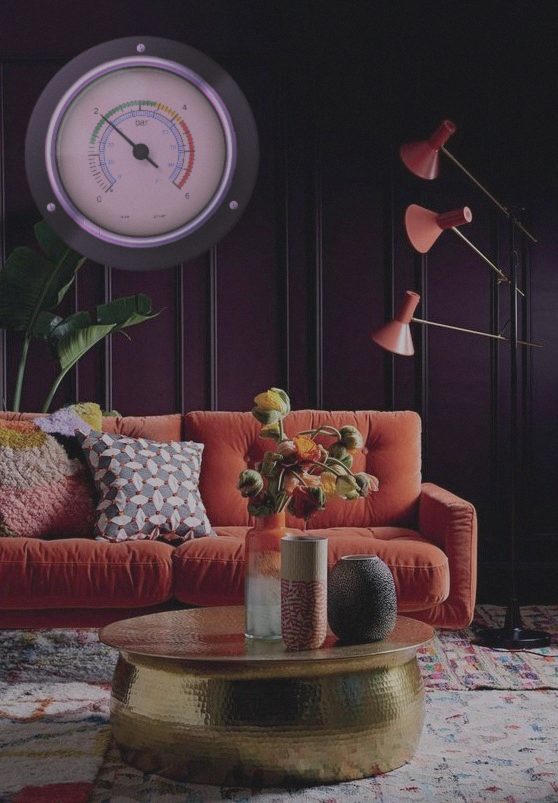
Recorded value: 2,bar
